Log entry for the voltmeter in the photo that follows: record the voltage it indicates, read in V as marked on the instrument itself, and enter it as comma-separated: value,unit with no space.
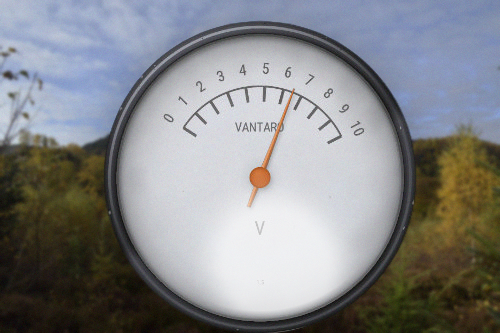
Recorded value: 6.5,V
